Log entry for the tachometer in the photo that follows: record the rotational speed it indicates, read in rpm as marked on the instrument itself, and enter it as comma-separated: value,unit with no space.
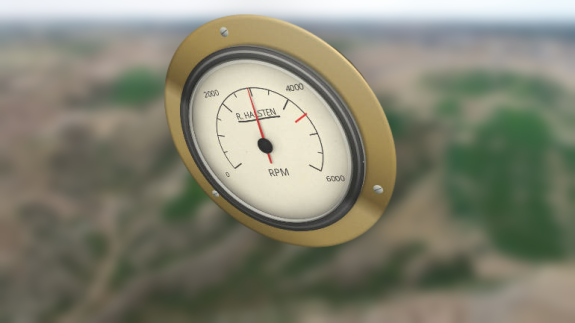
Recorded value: 3000,rpm
